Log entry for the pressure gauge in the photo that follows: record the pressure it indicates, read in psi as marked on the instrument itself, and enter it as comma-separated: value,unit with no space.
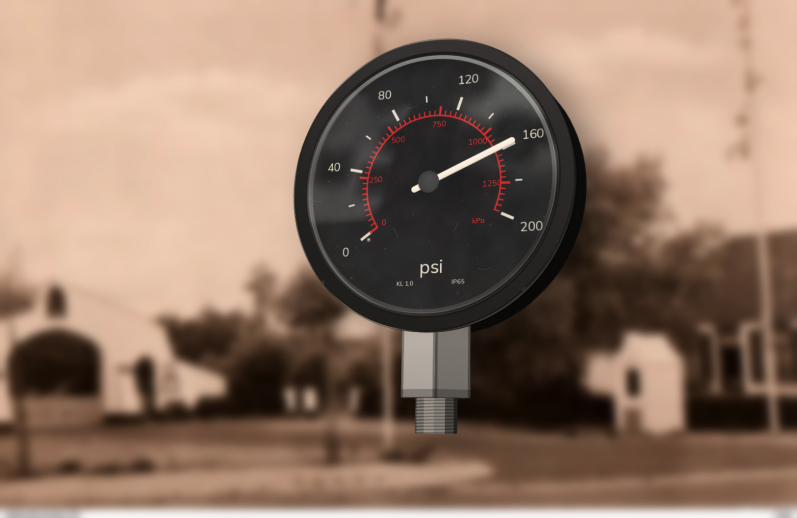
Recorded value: 160,psi
